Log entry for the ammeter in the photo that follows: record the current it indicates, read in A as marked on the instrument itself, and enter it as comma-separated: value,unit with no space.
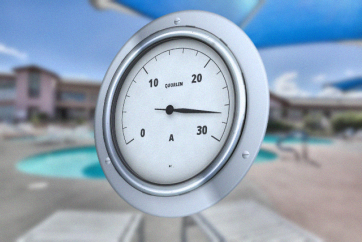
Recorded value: 27,A
